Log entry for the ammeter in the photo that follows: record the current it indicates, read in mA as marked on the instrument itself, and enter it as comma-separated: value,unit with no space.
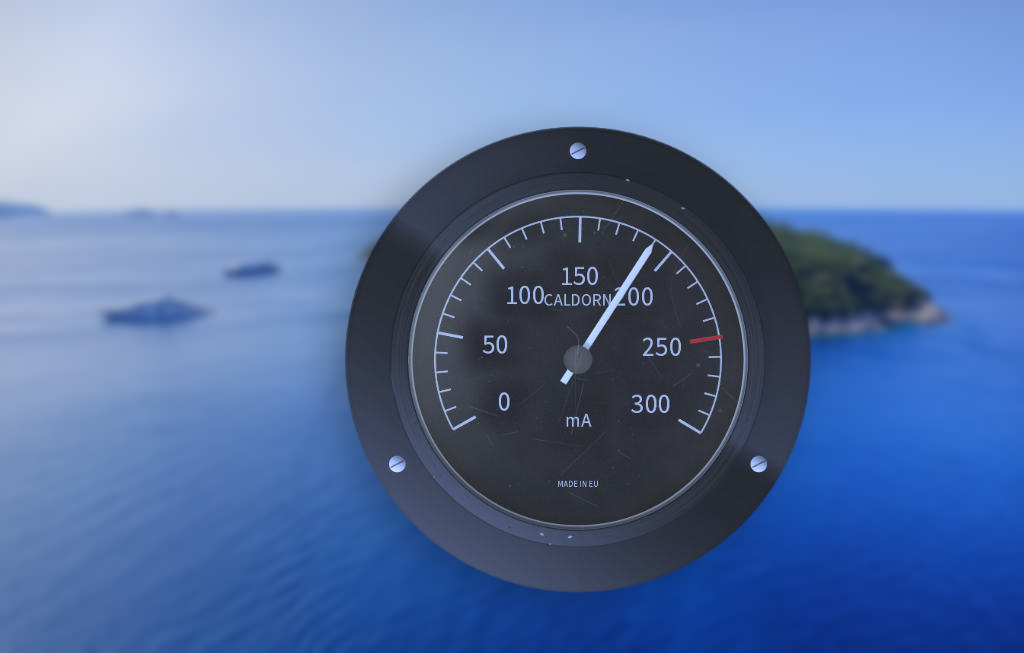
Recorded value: 190,mA
